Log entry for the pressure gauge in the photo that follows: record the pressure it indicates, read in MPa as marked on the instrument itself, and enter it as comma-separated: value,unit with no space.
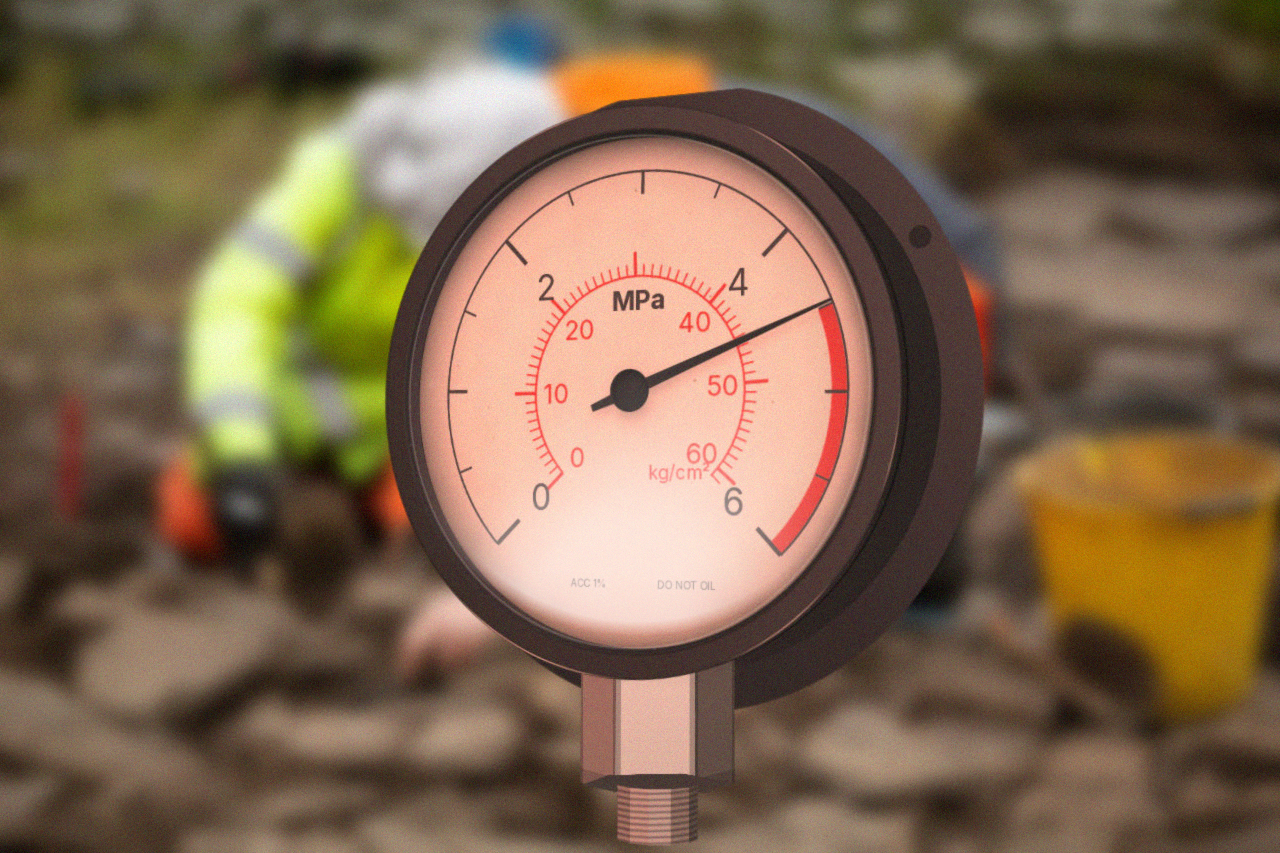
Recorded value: 4.5,MPa
